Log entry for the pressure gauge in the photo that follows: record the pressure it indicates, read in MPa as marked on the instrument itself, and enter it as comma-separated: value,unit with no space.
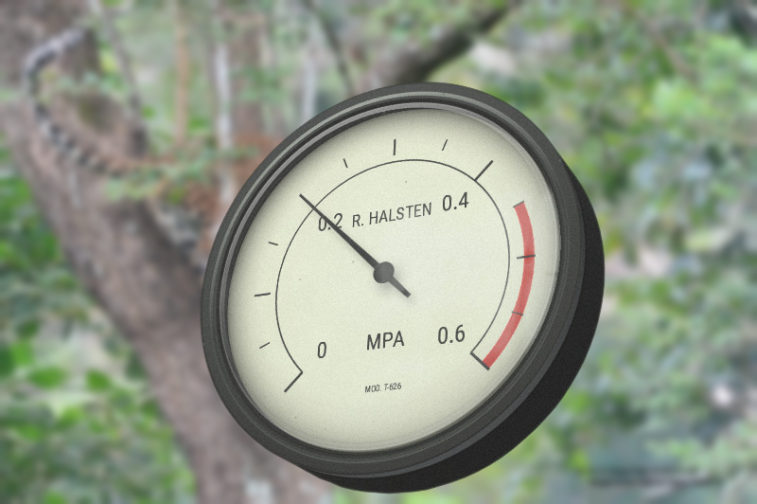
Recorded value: 0.2,MPa
